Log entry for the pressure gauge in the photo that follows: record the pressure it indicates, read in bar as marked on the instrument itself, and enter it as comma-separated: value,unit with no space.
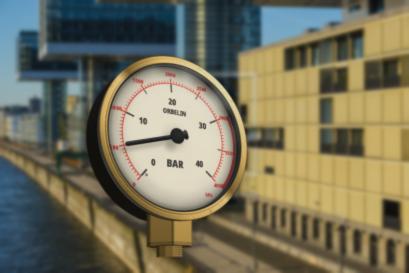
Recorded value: 5,bar
